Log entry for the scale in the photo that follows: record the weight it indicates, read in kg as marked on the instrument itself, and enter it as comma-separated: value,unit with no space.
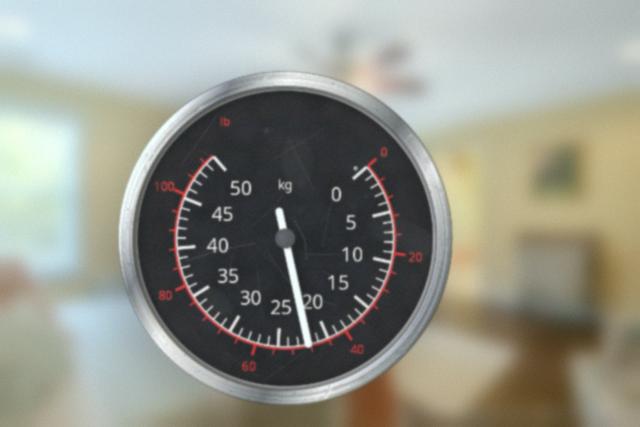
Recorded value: 22,kg
